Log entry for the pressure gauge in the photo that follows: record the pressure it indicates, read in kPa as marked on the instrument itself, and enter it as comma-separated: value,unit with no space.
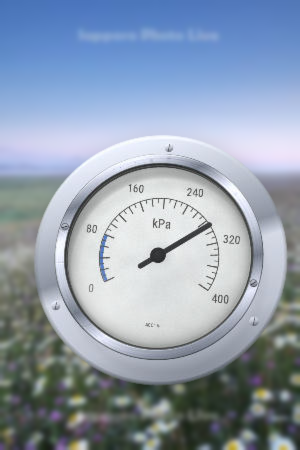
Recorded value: 290,kPa
